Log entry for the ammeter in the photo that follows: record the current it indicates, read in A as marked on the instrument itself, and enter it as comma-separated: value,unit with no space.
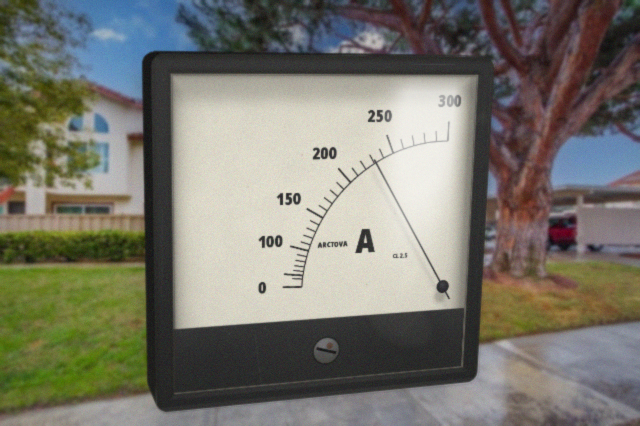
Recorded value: 230,A
